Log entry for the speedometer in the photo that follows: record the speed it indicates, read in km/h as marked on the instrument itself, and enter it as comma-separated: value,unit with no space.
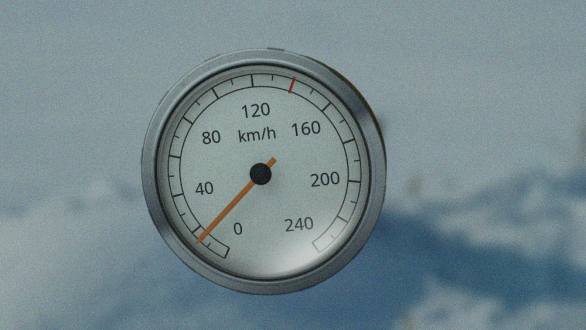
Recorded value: 15,km/h
